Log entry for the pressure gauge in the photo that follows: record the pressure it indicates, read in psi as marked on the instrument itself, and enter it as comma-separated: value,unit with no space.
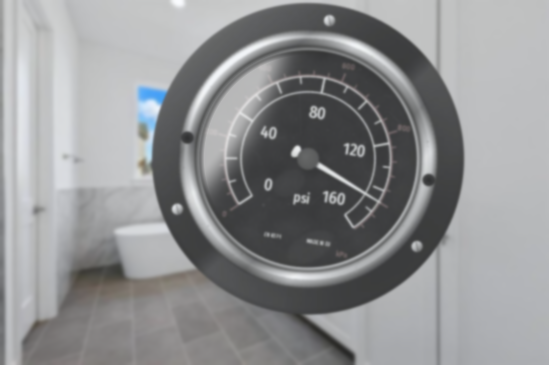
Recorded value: 145,psi
